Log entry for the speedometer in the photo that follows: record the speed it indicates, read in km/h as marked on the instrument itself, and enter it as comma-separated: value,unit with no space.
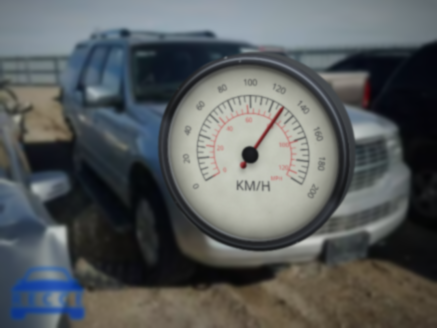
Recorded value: 130,km/h
